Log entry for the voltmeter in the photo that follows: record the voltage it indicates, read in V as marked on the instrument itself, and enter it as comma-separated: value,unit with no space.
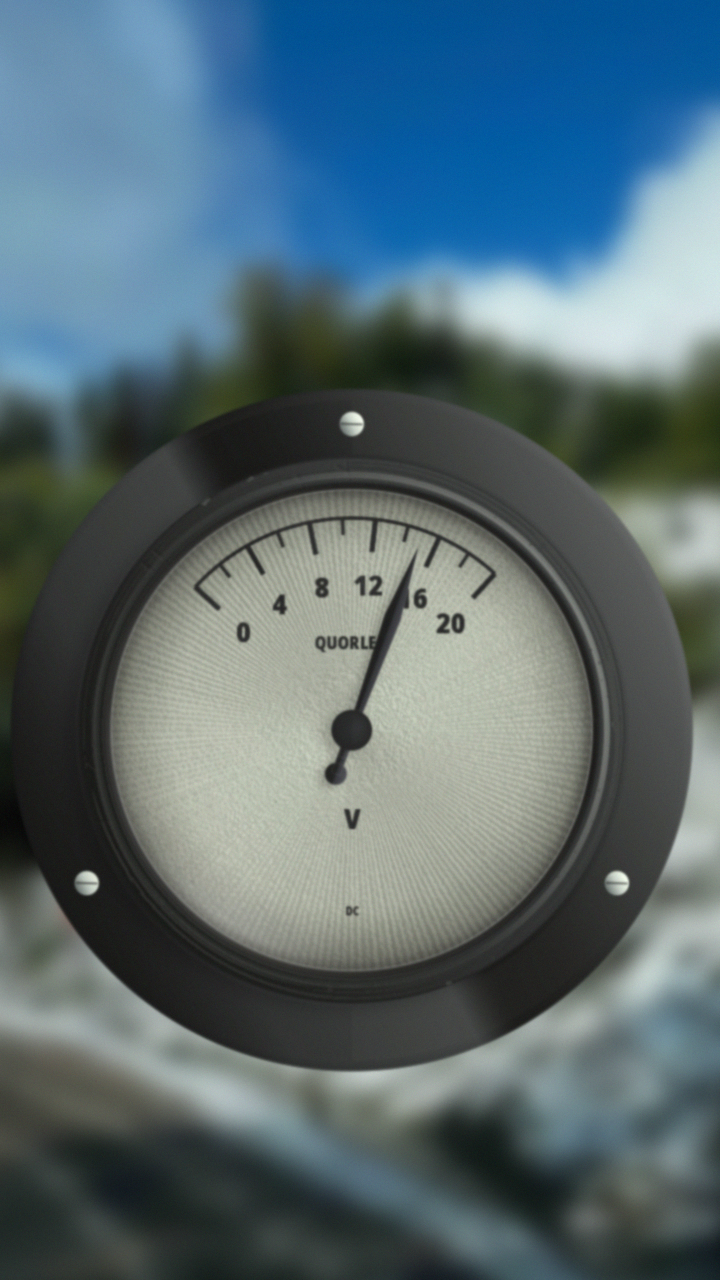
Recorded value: 15,V
